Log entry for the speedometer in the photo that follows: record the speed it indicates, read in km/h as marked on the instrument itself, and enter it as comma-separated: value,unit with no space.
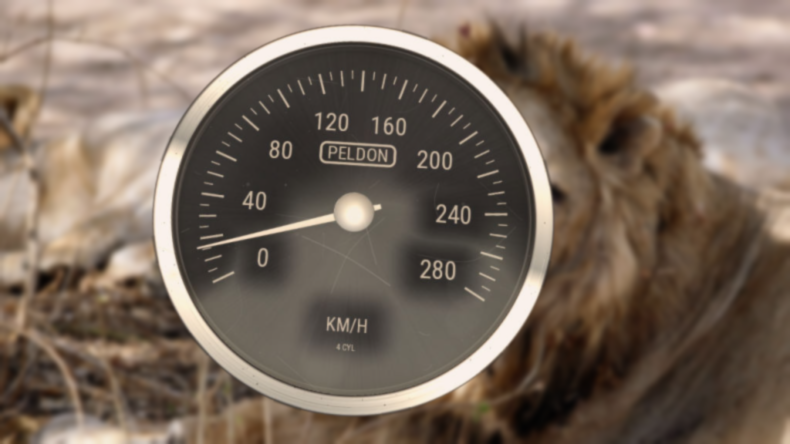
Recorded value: 15,km/h
